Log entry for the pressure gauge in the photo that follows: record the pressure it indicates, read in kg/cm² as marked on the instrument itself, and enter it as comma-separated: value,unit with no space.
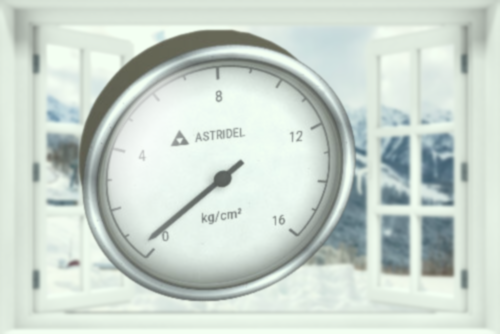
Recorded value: 0.5,kg/cm²
